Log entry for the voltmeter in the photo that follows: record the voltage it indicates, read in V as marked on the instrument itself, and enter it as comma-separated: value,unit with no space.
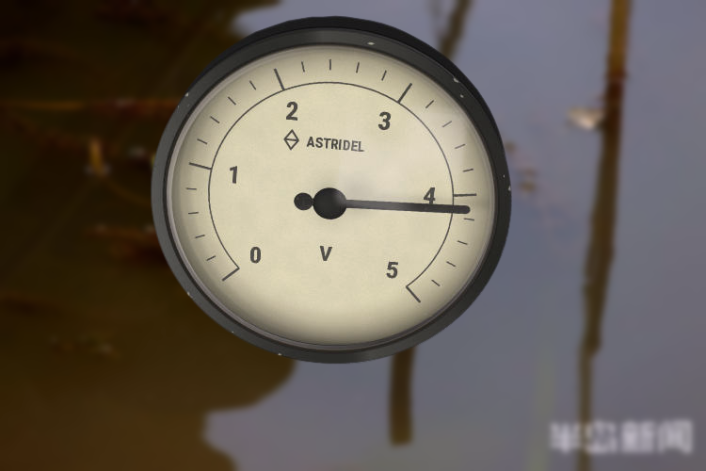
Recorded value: 4.1,V
